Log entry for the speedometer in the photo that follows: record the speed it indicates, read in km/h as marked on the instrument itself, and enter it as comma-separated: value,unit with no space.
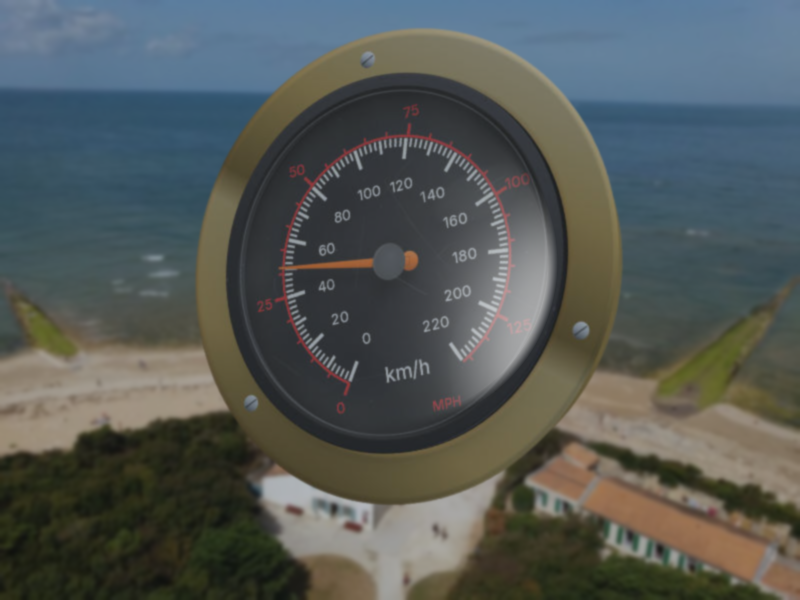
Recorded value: 50,km/h
